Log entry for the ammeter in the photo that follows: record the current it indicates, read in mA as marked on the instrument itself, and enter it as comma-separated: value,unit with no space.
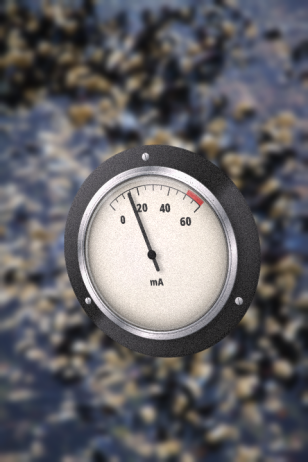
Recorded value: 15,mA
